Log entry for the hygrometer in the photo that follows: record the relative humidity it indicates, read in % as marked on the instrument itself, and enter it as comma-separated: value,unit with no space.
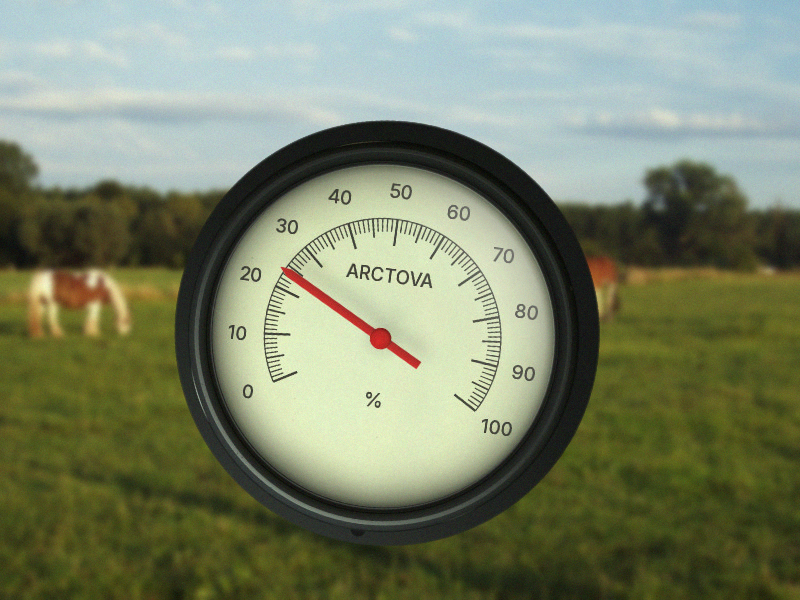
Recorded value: 24,%
